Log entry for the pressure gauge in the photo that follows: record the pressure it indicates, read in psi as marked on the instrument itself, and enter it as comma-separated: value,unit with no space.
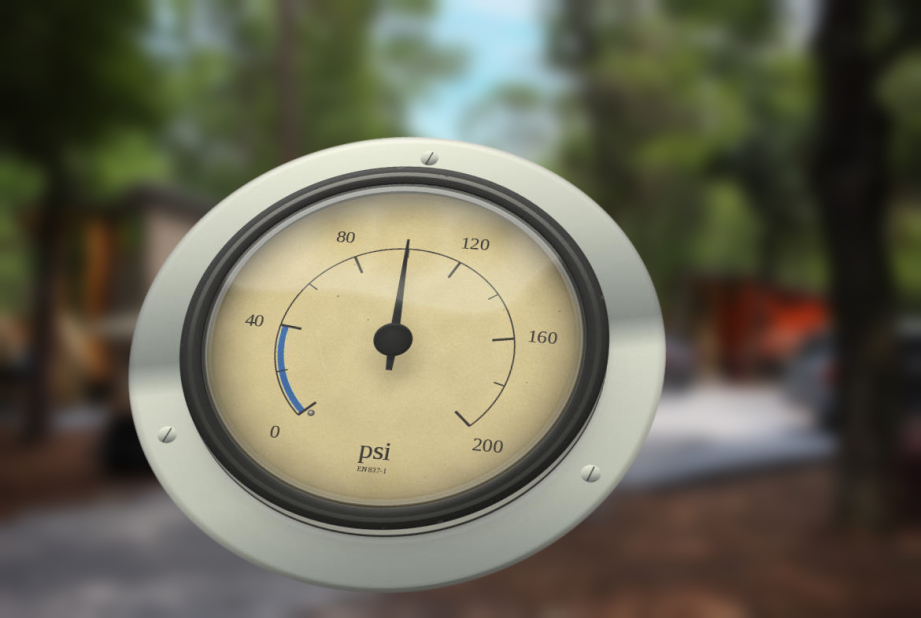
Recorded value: 100,psi
